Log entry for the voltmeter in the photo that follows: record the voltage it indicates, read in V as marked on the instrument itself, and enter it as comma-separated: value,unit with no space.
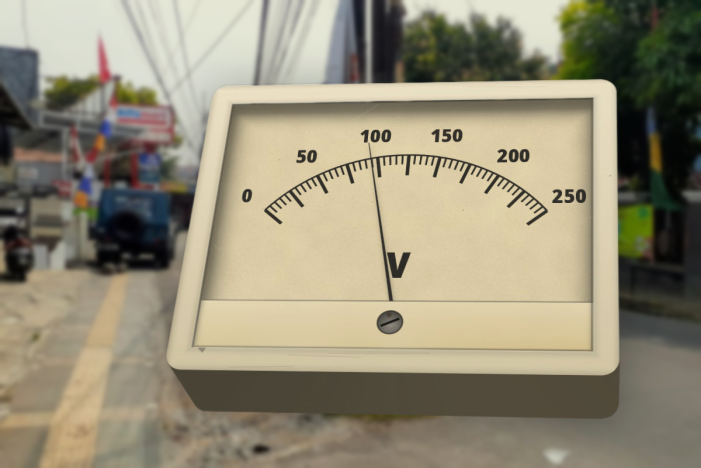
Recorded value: 95,V
